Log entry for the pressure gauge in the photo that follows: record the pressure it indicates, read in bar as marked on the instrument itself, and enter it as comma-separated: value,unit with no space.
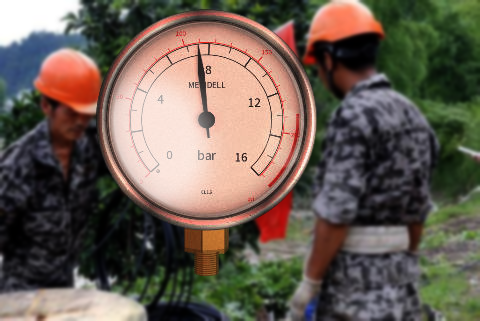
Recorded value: 7.5,bar
